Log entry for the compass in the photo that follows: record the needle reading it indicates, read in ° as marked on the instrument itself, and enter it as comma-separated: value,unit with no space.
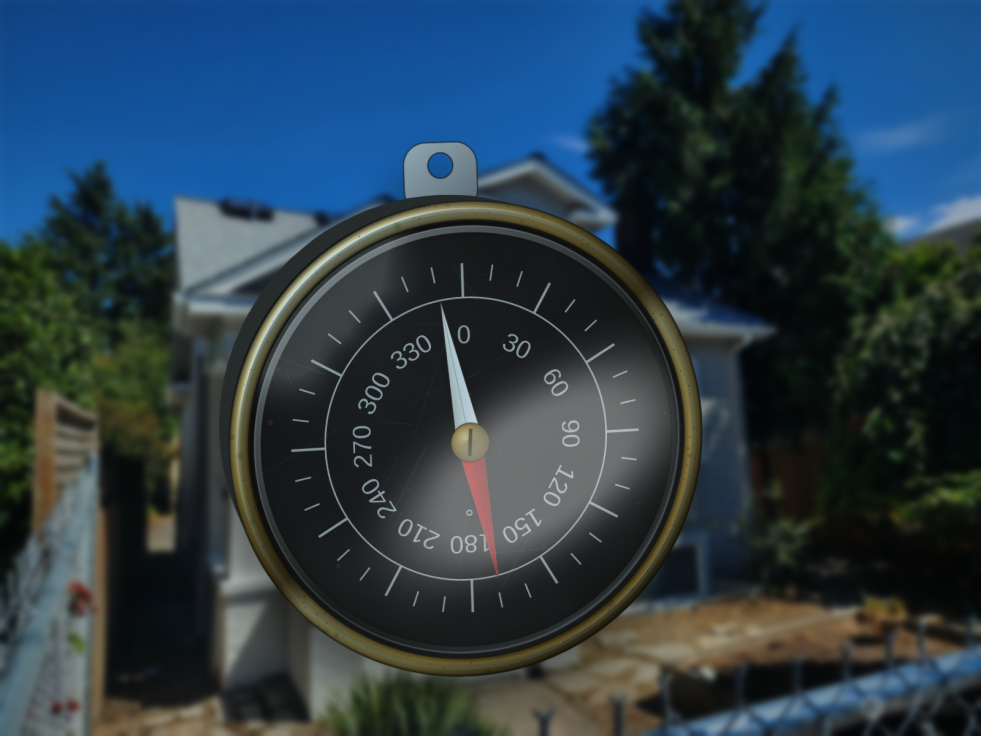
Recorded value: 170,°
